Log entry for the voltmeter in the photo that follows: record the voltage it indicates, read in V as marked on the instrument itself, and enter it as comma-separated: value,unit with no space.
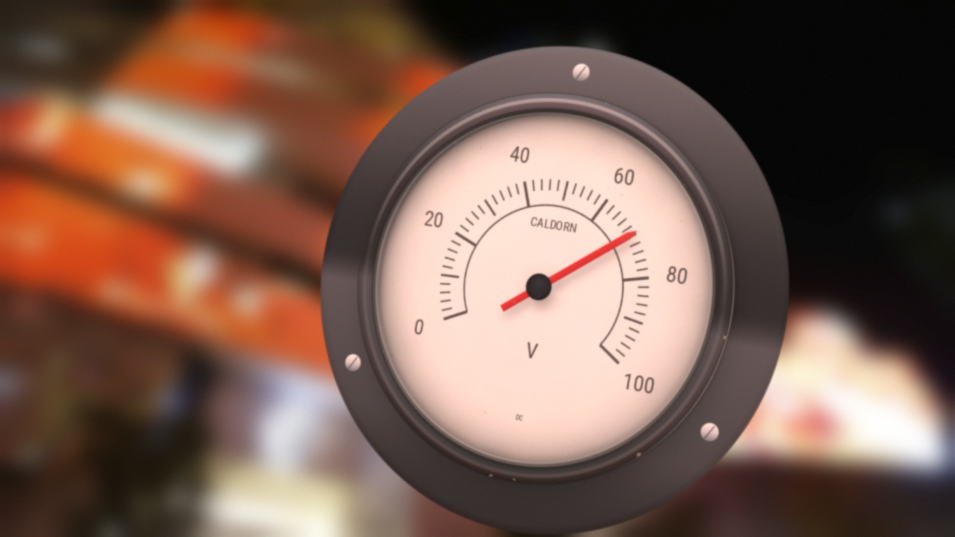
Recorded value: 70,V
